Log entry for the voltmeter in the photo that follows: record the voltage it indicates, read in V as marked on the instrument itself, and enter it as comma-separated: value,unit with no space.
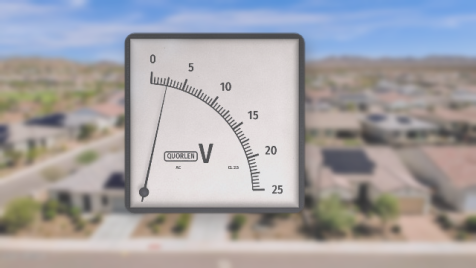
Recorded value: 2.5,V
